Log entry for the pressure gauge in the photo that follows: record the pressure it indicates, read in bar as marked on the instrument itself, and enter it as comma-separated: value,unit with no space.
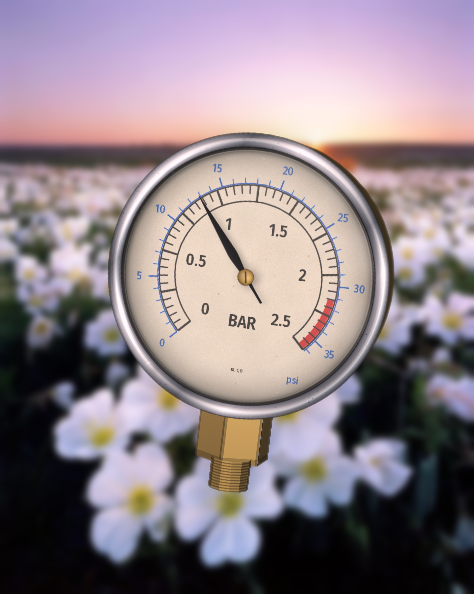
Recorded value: 0.9,bar
